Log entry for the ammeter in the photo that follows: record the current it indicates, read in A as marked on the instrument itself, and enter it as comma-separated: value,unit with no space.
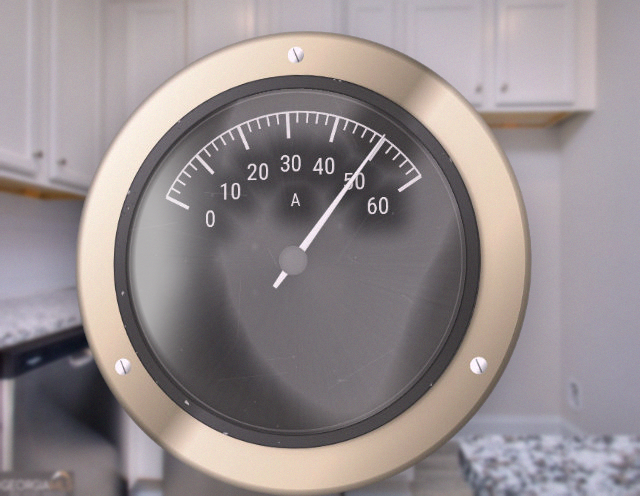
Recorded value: 50,A
